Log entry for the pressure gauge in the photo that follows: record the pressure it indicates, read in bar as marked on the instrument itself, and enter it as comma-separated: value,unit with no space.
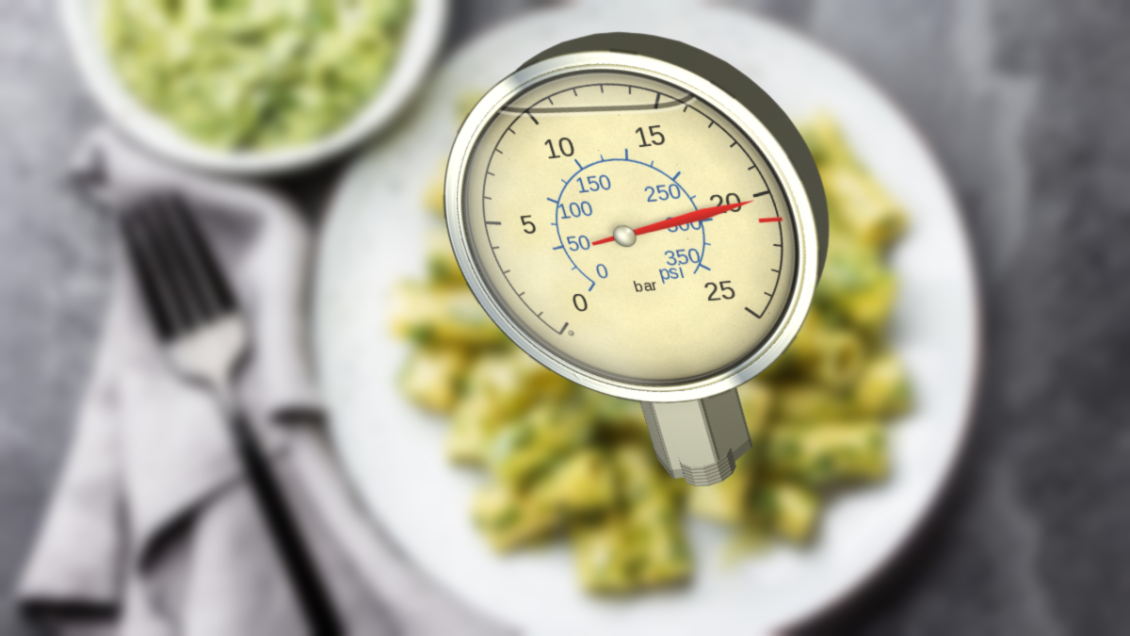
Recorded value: 20,bar
